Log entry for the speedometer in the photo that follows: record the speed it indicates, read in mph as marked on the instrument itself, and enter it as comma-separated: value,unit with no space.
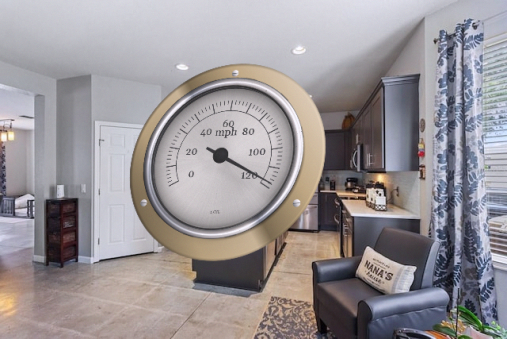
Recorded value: 118,mph
